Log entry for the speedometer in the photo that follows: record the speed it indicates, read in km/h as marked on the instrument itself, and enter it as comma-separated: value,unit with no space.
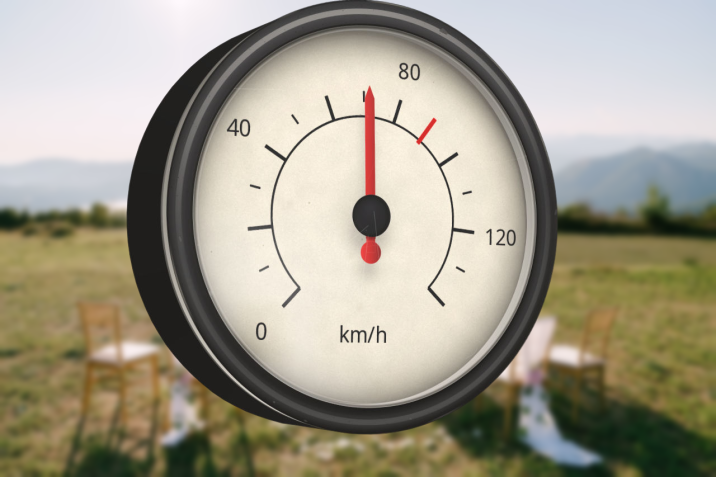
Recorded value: 70,km/h
